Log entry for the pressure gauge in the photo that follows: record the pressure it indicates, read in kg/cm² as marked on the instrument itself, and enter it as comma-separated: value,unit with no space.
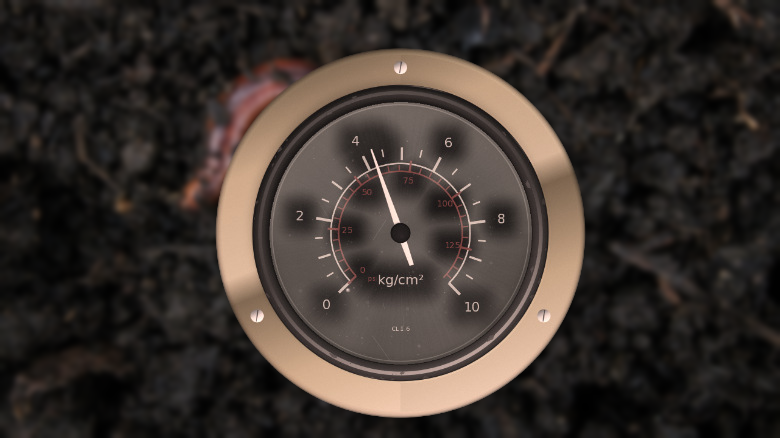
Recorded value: 4.25,kg/cm²
